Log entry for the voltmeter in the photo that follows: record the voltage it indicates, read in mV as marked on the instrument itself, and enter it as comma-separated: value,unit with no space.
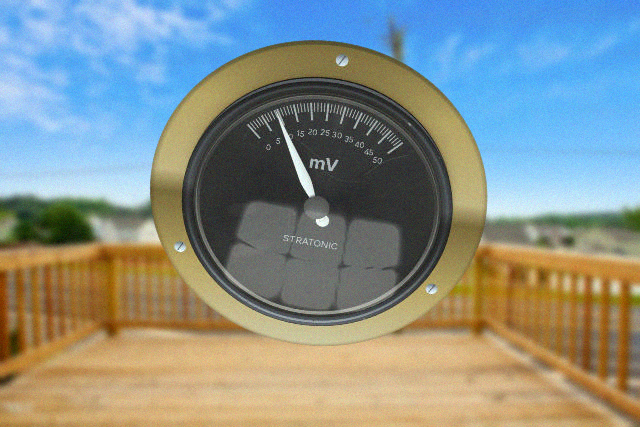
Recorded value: 10,mV
